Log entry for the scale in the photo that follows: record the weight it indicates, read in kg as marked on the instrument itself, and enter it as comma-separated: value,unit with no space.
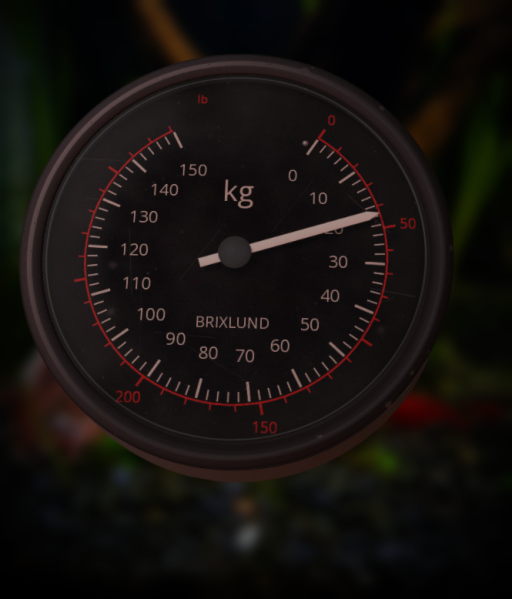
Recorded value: 20,kg
